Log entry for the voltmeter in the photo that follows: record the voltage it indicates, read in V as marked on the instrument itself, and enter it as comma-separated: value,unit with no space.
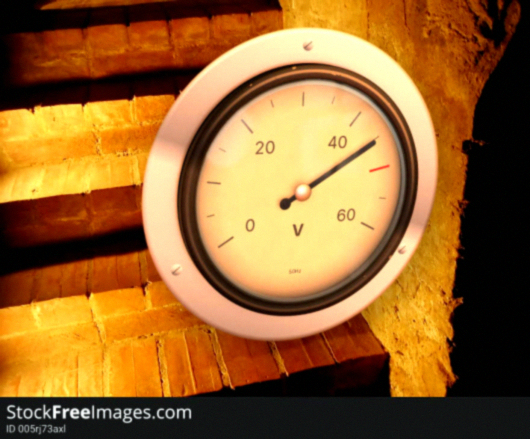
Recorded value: 45,V
